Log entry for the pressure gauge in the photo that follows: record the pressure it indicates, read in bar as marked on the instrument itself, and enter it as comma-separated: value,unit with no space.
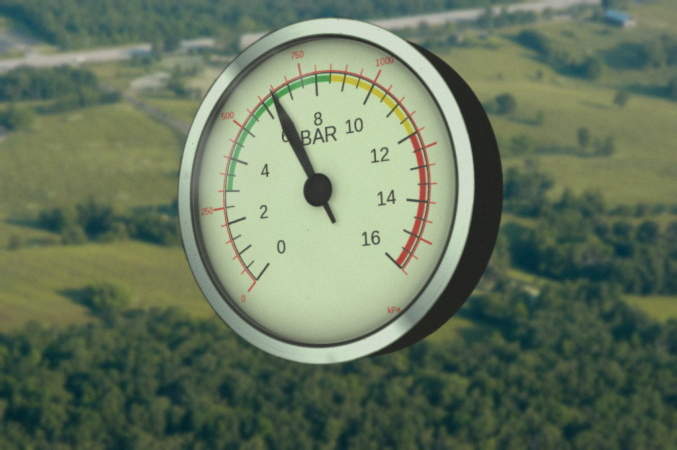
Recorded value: 6.5,bar
